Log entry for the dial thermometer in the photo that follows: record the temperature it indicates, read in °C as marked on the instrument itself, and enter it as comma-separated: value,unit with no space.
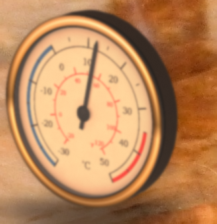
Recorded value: 12.5,°C
